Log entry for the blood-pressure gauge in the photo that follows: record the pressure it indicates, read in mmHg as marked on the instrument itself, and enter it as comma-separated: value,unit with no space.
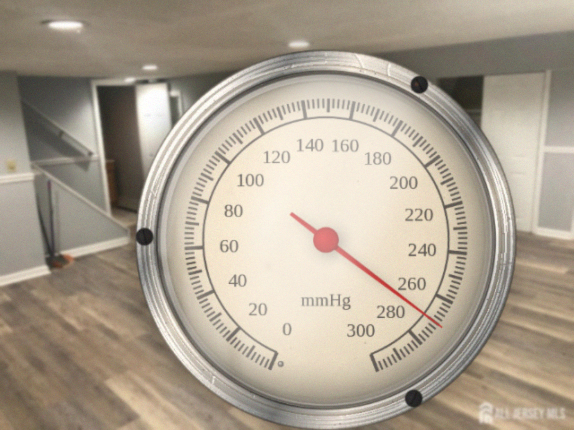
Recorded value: 270,mmHg
